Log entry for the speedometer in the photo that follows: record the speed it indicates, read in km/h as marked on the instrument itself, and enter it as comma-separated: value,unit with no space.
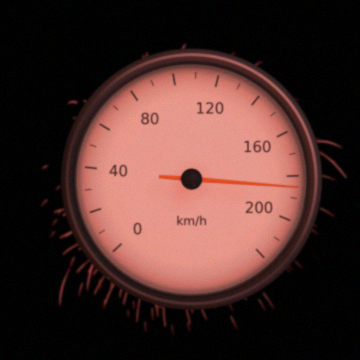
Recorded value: 185,km/h
